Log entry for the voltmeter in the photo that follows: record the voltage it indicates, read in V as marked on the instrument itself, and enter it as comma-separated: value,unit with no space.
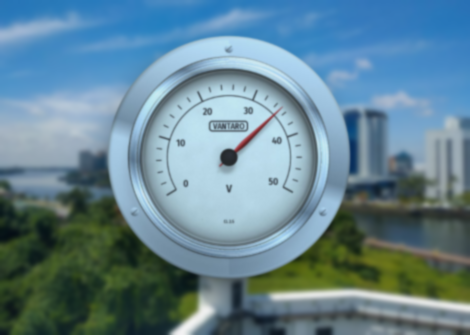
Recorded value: 35,V
